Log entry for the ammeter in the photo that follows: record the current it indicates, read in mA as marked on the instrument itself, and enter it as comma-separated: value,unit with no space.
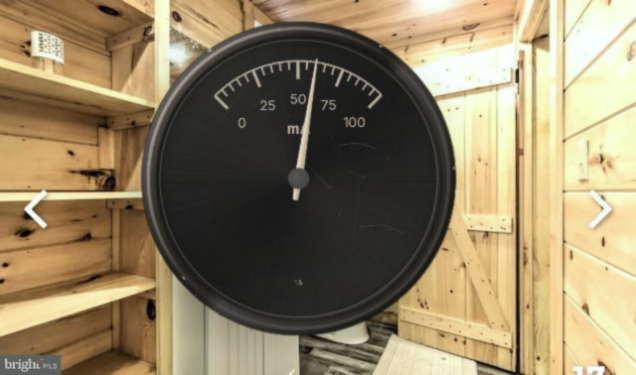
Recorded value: 60,mA
